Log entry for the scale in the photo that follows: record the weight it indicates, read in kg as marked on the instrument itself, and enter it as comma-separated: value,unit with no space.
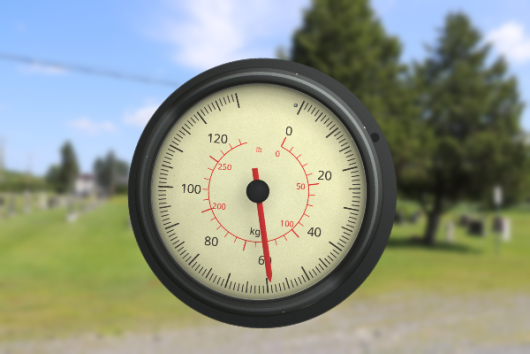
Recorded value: 59,kg
